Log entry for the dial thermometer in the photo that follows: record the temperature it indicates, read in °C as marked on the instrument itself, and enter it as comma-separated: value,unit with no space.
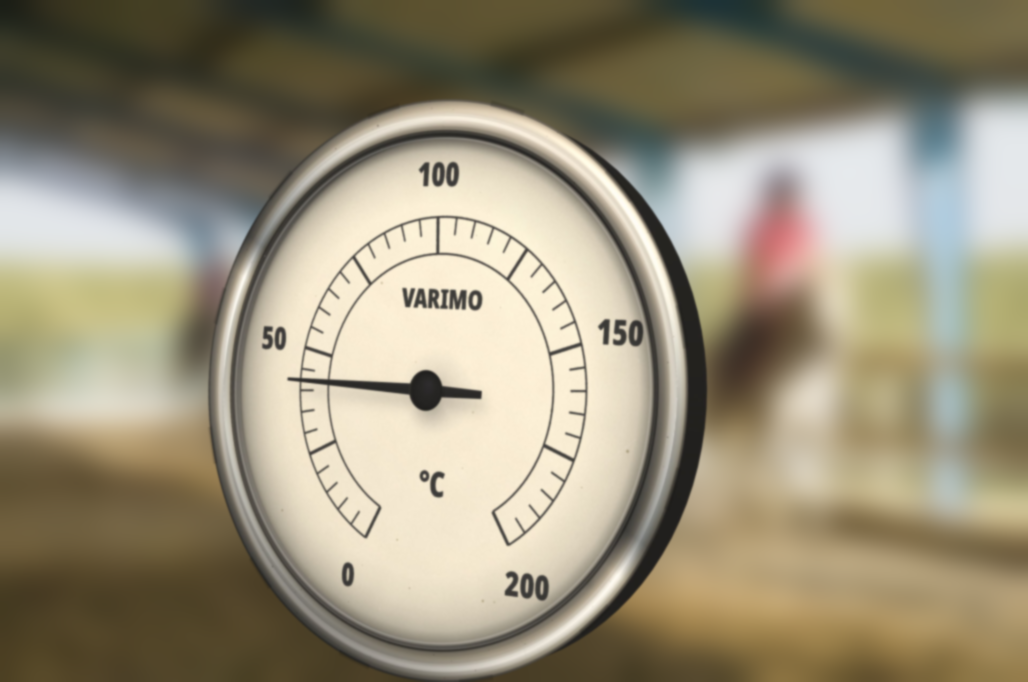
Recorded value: 42.5,°C
